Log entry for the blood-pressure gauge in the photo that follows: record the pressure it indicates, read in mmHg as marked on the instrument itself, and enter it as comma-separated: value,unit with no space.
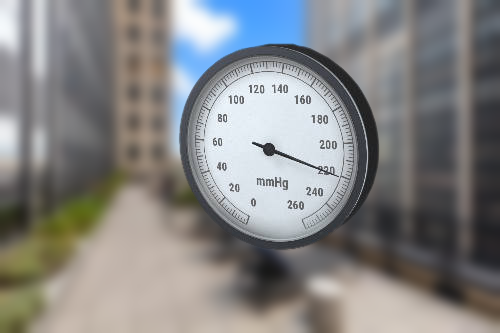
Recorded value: 220,mmHg
